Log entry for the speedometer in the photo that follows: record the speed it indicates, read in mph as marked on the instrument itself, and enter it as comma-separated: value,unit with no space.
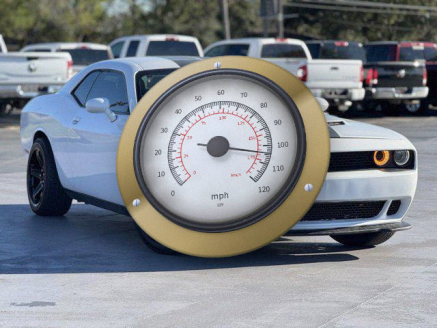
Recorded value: 105,mph
